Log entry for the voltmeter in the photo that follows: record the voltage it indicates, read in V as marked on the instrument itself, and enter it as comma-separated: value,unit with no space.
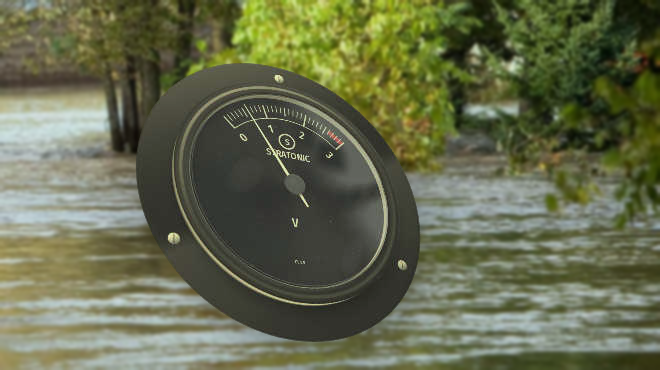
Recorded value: 0.5,V
